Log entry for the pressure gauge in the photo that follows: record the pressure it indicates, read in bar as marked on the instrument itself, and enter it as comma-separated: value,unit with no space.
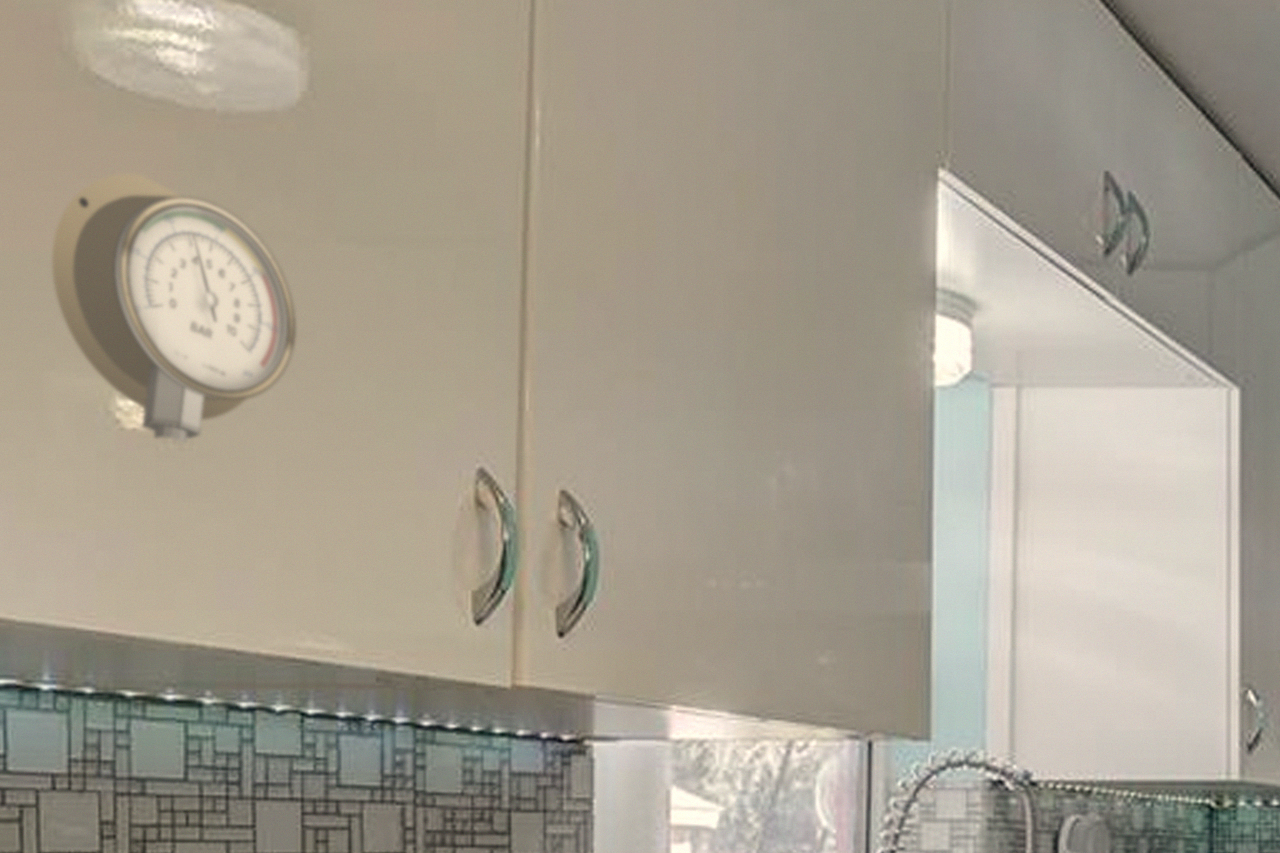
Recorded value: 4,bar
